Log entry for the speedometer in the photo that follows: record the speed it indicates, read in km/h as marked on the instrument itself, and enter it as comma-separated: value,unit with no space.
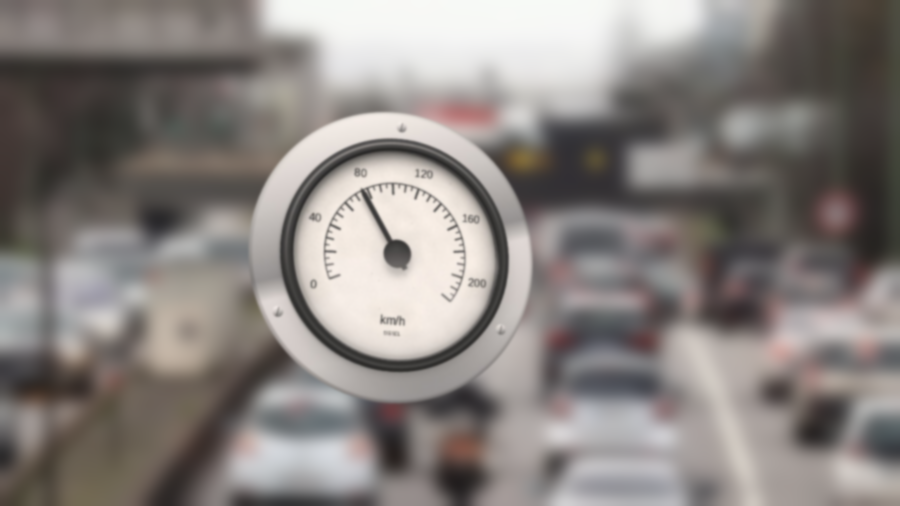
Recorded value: 75,km/h
